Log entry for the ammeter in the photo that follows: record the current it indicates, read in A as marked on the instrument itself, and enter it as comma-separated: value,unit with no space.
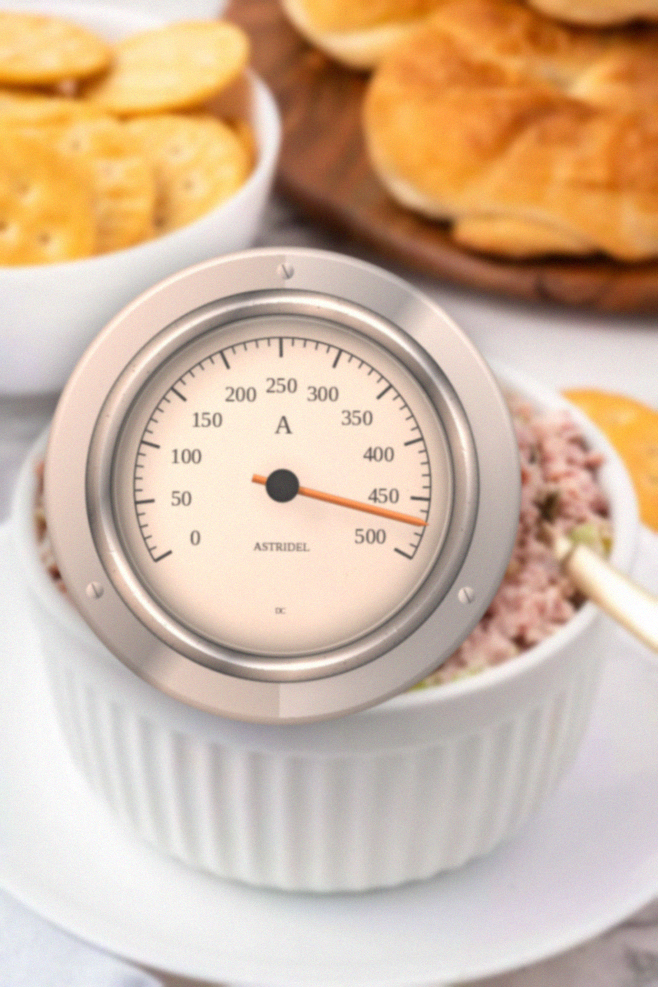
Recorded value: 470,A
